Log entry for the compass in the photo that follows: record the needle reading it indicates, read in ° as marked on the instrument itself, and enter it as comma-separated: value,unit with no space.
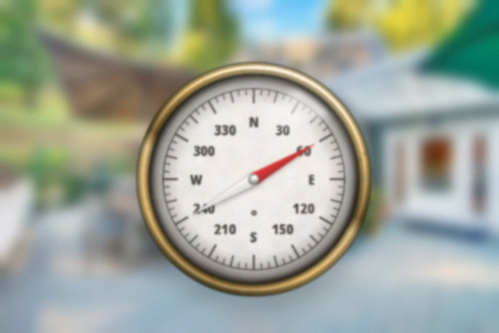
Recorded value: 60,°
